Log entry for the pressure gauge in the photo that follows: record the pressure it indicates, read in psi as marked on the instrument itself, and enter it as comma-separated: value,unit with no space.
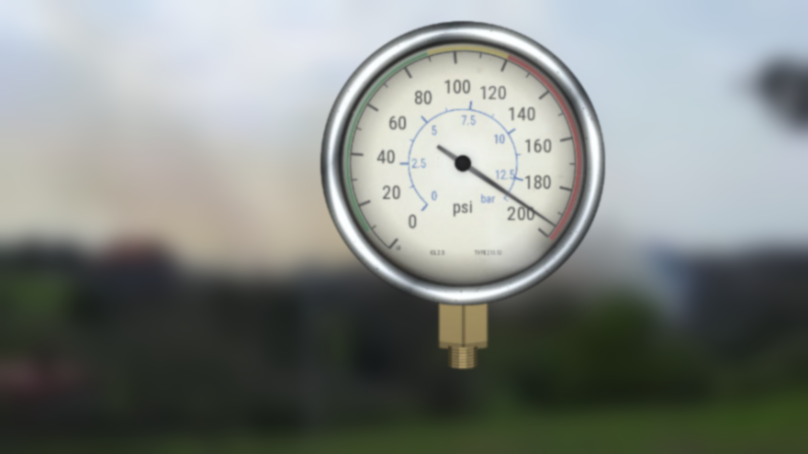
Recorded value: 195,psi
